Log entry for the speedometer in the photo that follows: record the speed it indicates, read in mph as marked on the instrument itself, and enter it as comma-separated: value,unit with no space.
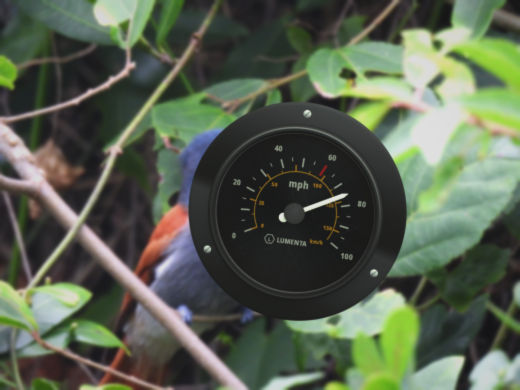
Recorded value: 75,mph
